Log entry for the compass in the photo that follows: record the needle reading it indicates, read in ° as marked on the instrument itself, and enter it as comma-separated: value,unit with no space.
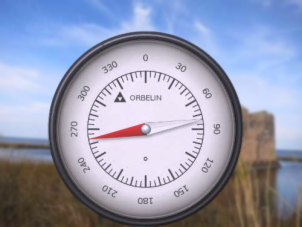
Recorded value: 260,°
